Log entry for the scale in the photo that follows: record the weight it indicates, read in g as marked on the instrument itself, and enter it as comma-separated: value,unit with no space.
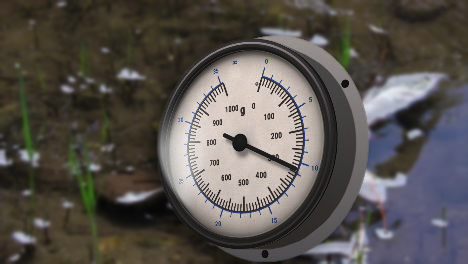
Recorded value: 300,g
